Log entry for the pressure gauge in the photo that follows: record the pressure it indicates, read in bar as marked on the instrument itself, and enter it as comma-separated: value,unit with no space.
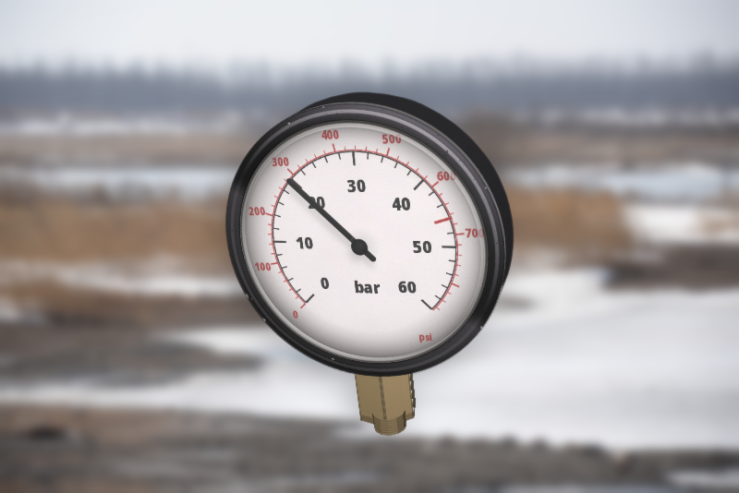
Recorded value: 20,bar
